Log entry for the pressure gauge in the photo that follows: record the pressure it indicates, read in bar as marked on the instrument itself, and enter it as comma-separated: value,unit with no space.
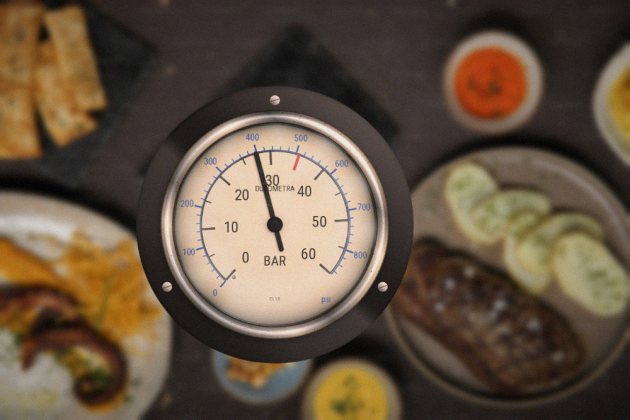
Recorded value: 27.5,bar
